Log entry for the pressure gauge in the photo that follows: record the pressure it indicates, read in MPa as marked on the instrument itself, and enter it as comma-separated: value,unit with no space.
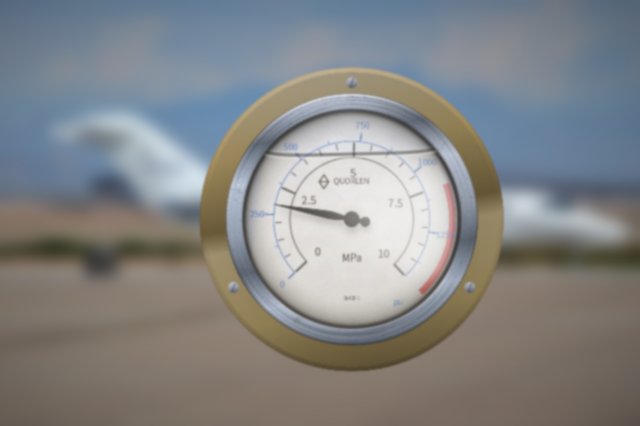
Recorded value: 2,MPa
